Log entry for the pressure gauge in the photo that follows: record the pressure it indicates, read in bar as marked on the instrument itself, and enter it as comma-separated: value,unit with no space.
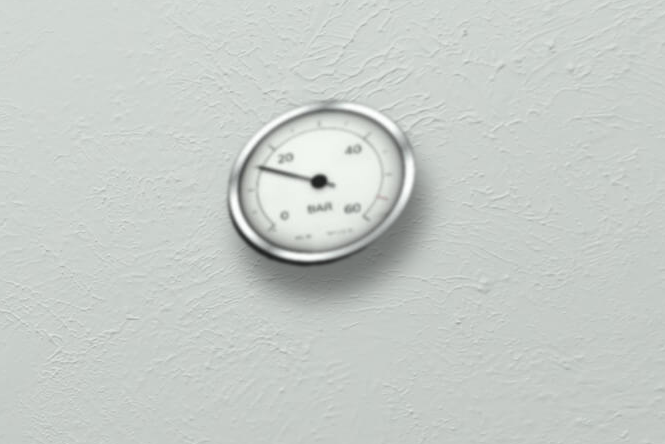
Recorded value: 15,bar
